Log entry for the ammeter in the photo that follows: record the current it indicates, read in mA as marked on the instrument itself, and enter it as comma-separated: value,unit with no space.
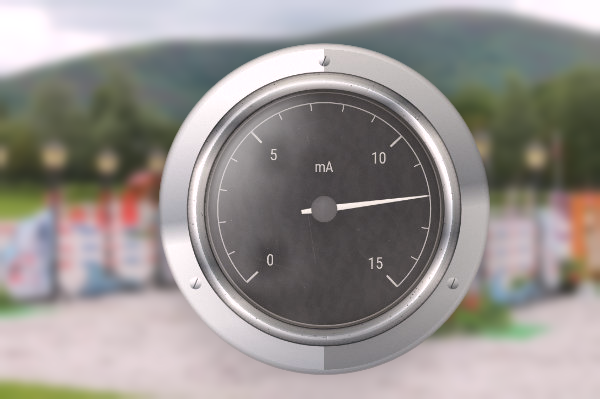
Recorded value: 12,mA
